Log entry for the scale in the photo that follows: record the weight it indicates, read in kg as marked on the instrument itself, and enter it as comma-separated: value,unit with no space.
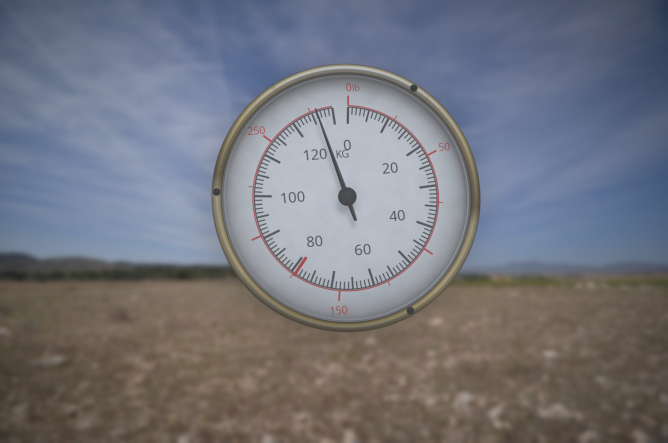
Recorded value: 126,kg
